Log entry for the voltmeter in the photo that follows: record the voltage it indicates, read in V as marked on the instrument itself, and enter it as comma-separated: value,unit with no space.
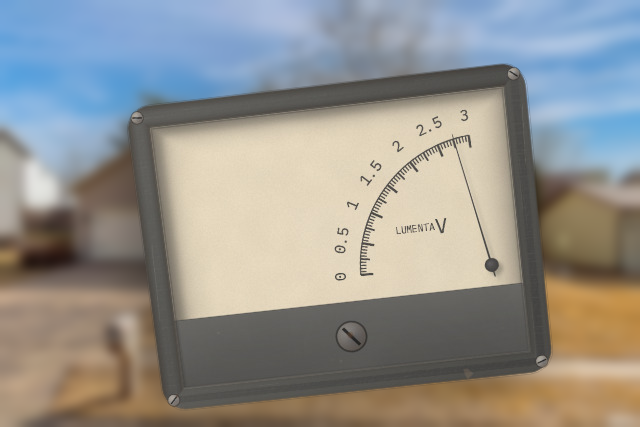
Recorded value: 2.75,V
